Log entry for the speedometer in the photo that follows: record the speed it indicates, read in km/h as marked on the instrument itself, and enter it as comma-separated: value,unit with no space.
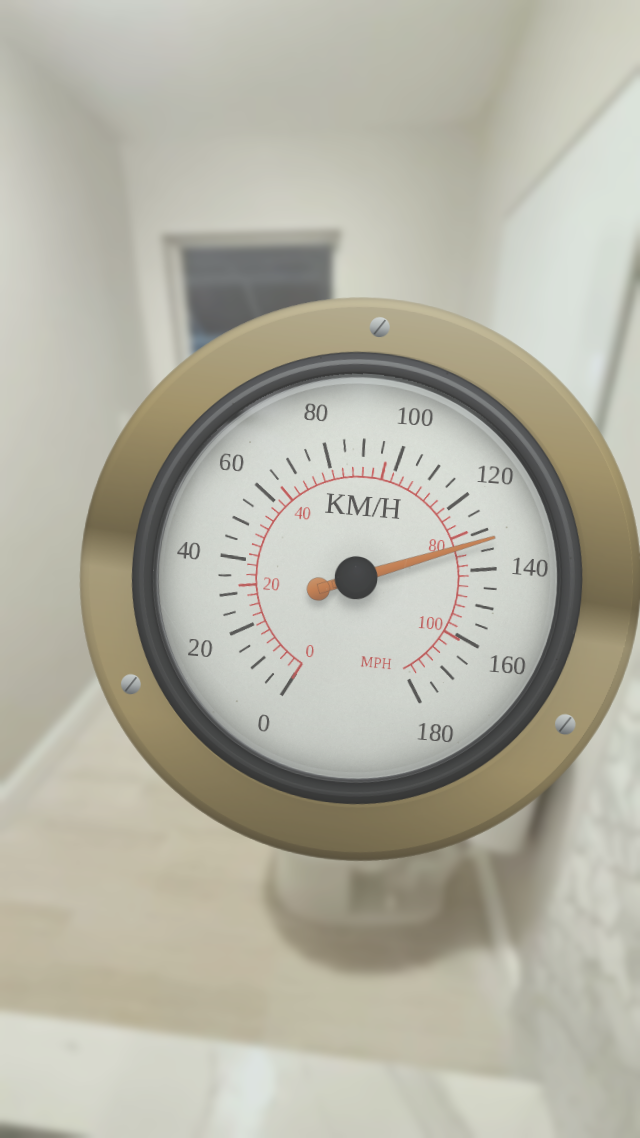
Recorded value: 132.5,km/h
